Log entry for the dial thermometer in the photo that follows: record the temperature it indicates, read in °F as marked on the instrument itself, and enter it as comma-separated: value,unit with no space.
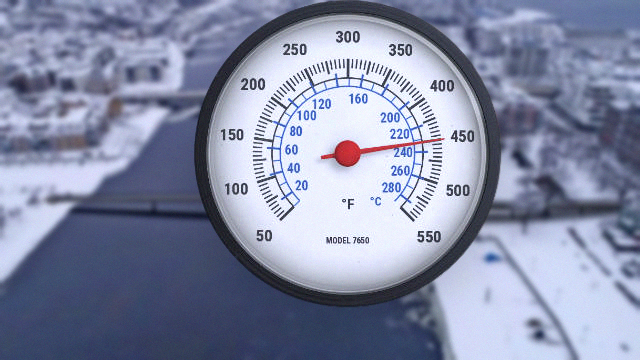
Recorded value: 450,°F
